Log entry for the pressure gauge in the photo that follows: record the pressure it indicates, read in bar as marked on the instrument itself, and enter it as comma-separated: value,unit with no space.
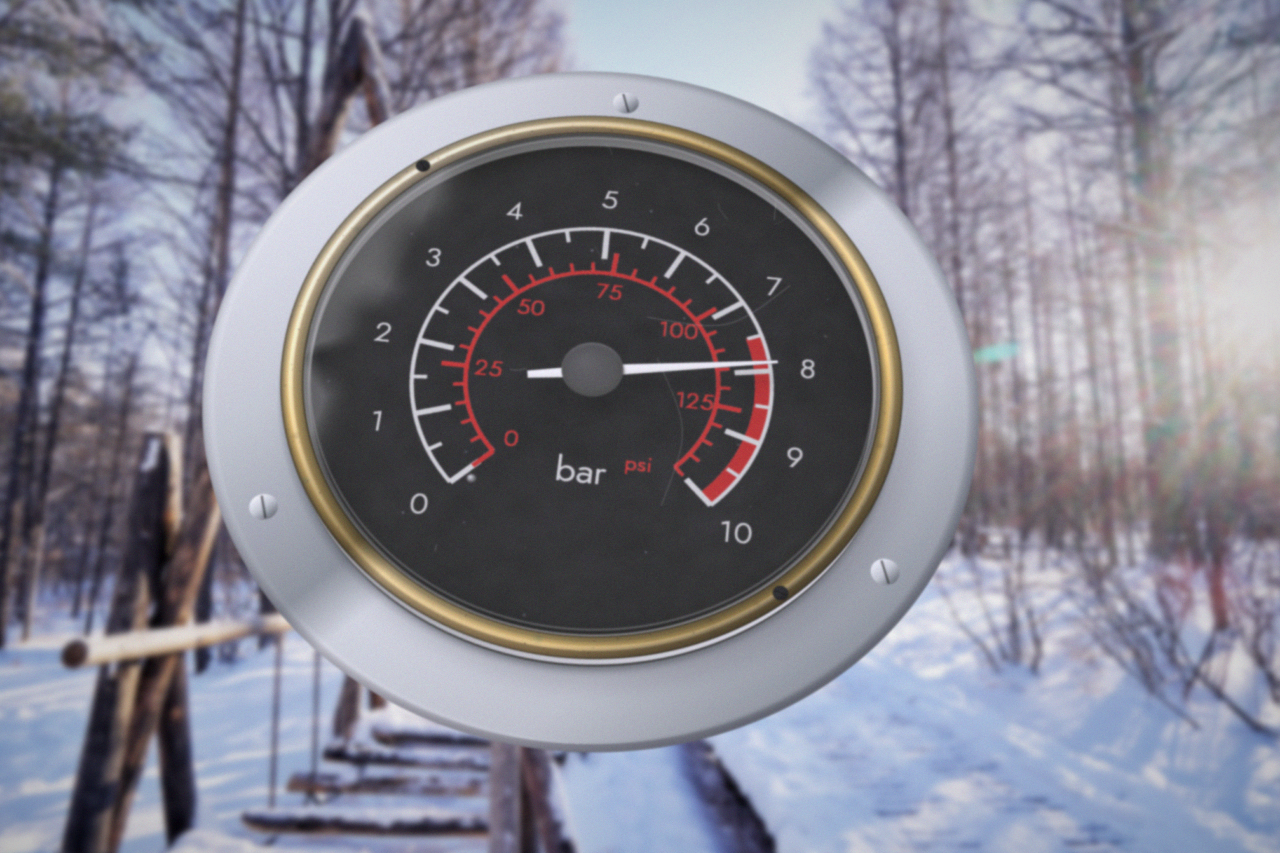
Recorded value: 8,bar
